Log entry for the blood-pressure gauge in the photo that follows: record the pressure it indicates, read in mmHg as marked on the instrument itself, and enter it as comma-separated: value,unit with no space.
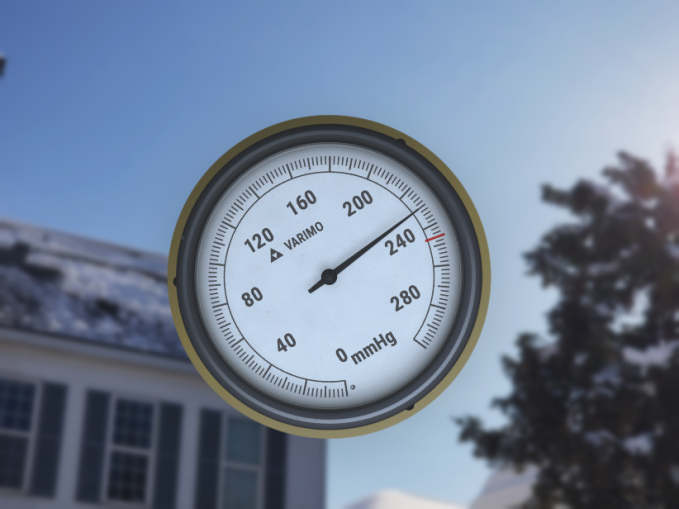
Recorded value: 230,mmHg
